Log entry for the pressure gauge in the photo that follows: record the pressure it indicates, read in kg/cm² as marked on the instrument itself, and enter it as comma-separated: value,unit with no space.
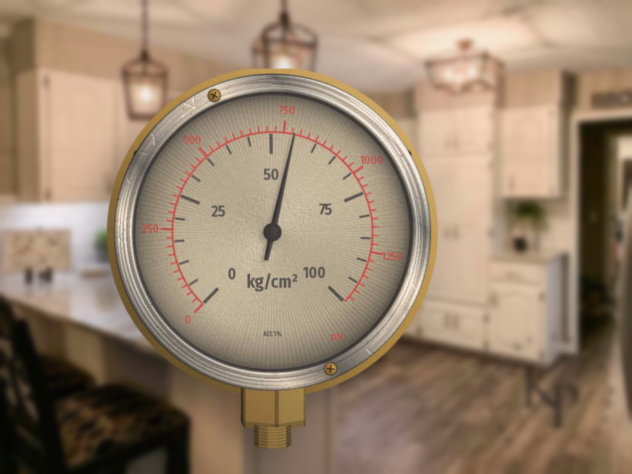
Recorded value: 55,kg/cm²
